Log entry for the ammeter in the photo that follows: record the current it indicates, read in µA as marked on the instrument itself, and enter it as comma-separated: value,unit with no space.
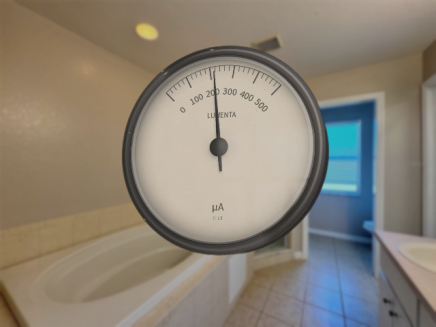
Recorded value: 220,µA
